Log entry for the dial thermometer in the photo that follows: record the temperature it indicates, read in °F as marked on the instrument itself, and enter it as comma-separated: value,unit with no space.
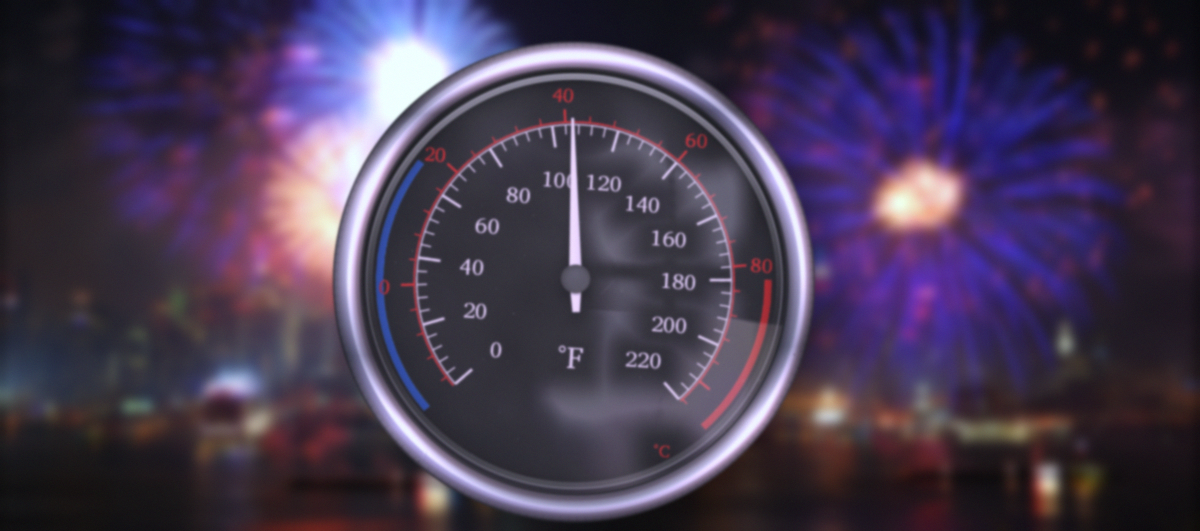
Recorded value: 106,°F
